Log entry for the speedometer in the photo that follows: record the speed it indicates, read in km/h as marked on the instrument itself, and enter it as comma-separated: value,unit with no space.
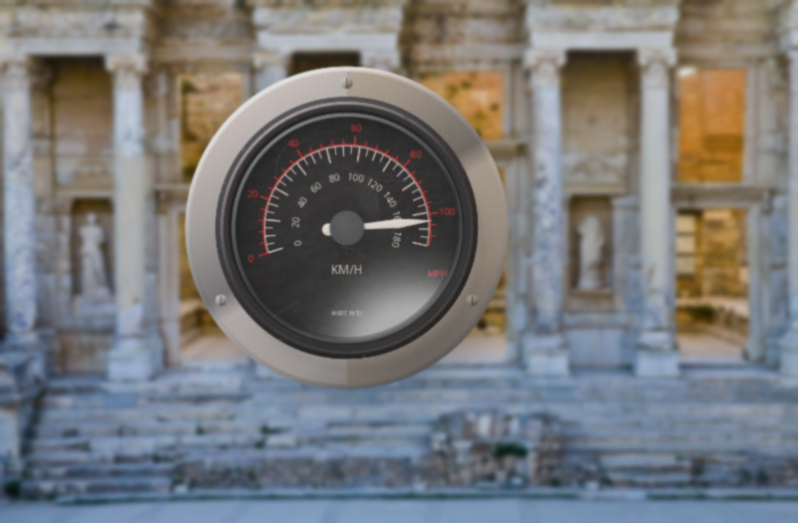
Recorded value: 165,km/h
